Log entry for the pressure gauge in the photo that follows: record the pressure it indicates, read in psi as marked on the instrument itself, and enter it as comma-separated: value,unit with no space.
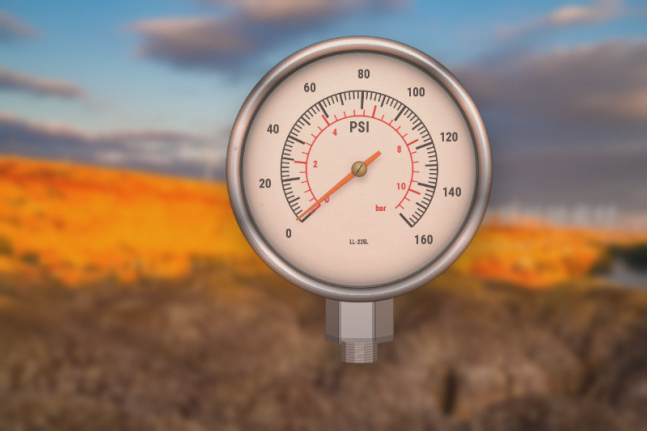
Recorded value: 2,psi
